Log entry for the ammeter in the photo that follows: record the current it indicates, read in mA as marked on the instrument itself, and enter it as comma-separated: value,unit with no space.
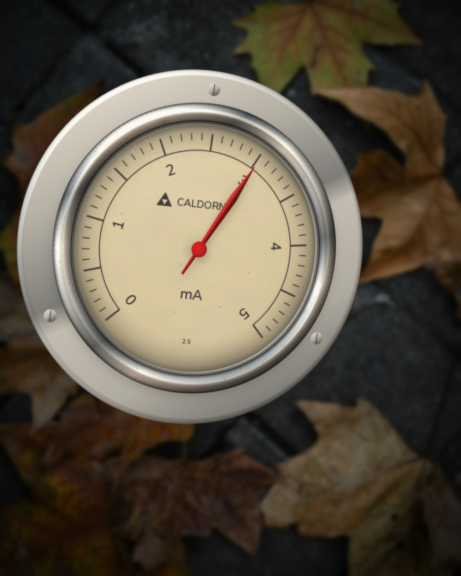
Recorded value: 3,mA
